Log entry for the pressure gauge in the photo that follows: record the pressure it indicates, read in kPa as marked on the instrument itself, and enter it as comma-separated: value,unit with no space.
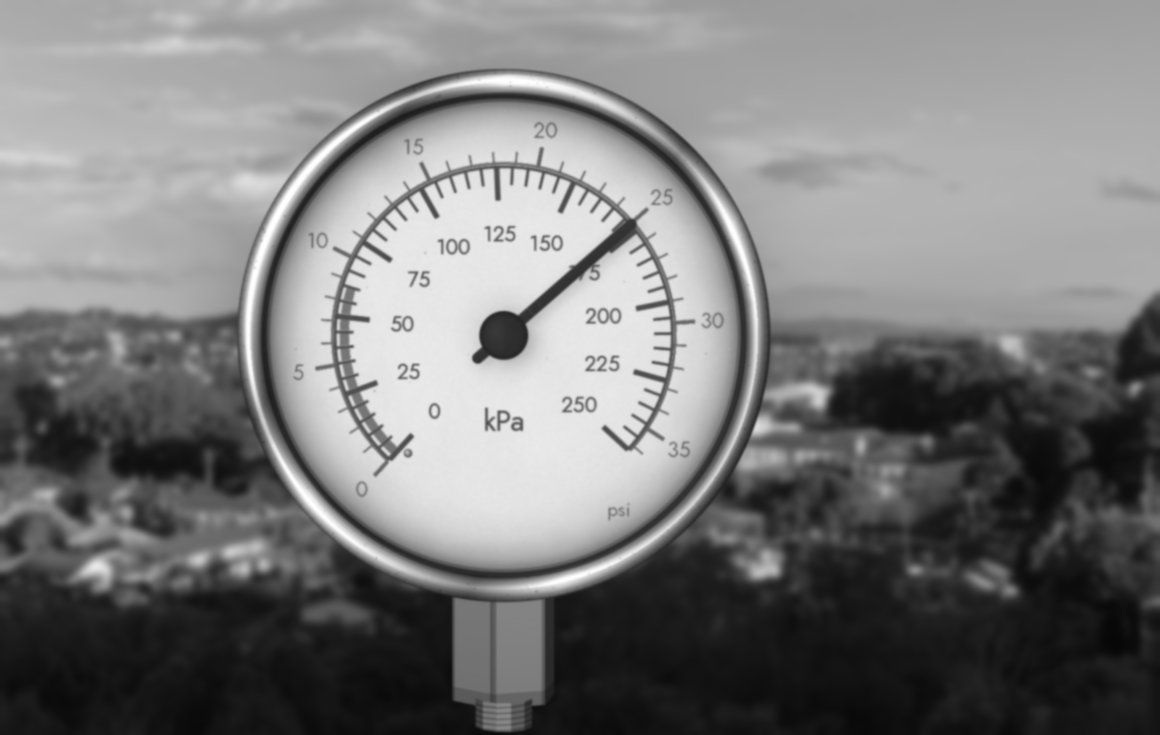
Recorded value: 172.5,kPa
